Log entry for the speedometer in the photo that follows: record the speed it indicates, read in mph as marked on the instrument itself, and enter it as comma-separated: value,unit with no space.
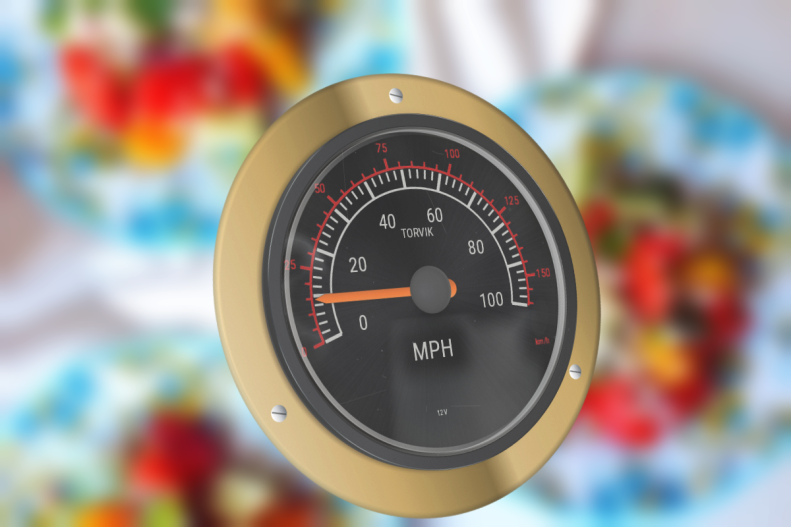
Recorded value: 9,mph
